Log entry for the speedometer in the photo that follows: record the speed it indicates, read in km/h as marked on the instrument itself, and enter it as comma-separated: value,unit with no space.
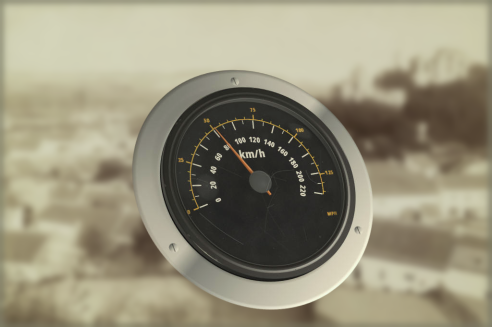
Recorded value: 80,km/h
